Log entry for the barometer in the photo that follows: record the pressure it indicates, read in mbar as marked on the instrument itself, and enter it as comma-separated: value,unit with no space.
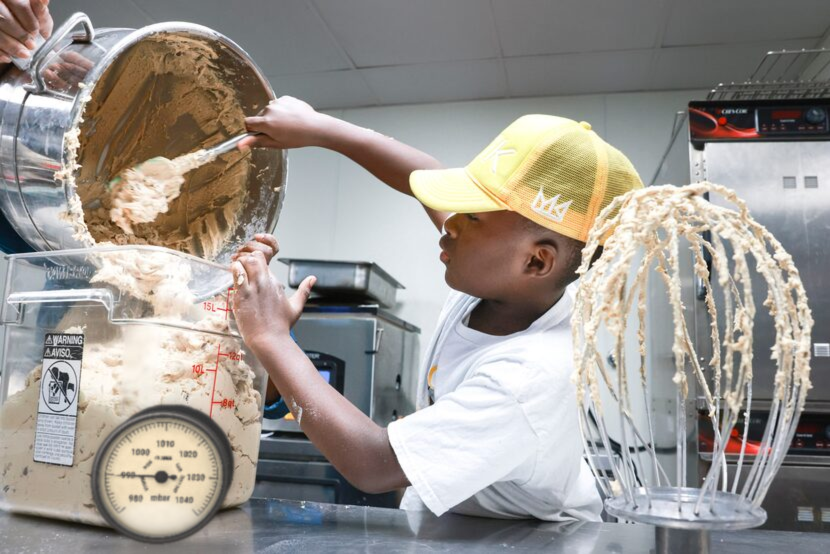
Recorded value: 990,mbar
